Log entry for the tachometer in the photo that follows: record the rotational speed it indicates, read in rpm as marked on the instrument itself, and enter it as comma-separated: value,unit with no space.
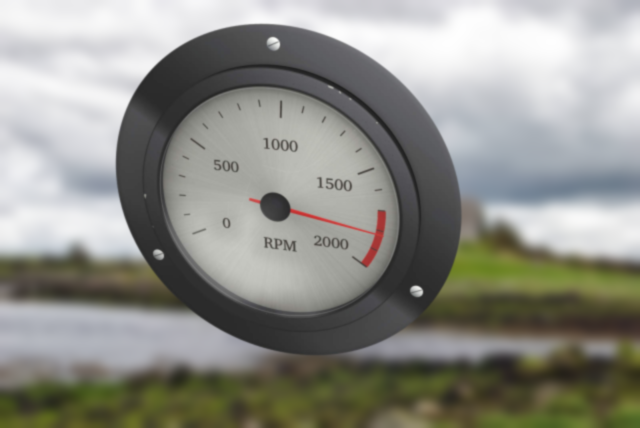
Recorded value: 1800,rpm
